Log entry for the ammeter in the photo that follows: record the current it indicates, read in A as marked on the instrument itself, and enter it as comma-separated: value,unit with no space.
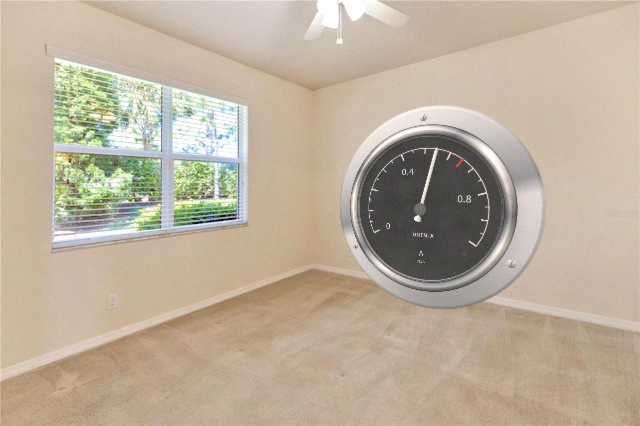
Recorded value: 0.55,A
